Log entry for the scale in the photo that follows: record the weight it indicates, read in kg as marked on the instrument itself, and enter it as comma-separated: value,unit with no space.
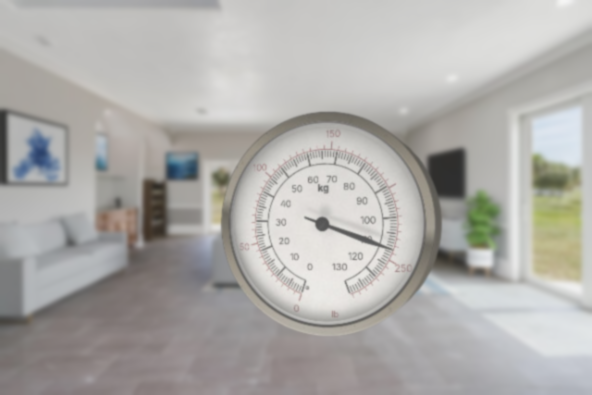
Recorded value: 110,kg
